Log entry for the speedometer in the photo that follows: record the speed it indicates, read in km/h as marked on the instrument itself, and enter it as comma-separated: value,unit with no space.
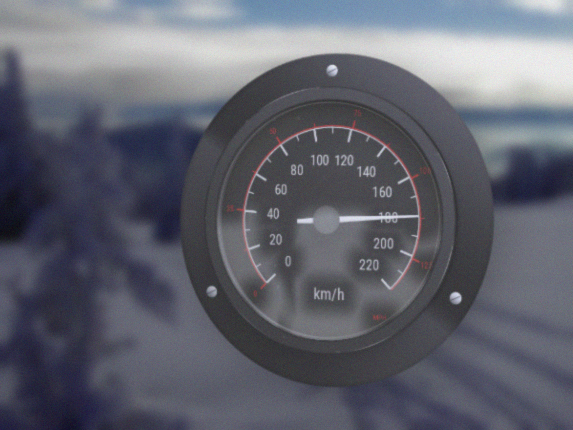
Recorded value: 180,km/h
